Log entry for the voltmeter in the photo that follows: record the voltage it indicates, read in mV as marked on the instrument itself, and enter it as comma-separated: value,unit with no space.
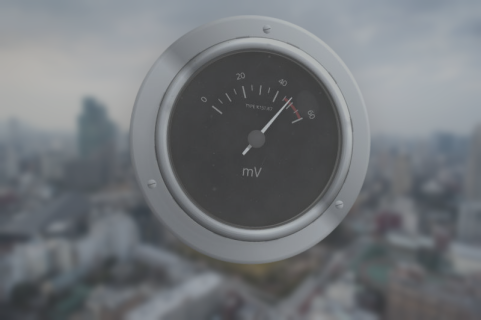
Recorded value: 47.5,mV
